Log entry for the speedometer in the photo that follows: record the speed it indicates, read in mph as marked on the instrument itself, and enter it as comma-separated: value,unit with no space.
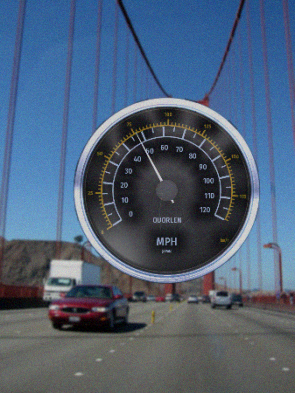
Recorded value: 47.5,mph
